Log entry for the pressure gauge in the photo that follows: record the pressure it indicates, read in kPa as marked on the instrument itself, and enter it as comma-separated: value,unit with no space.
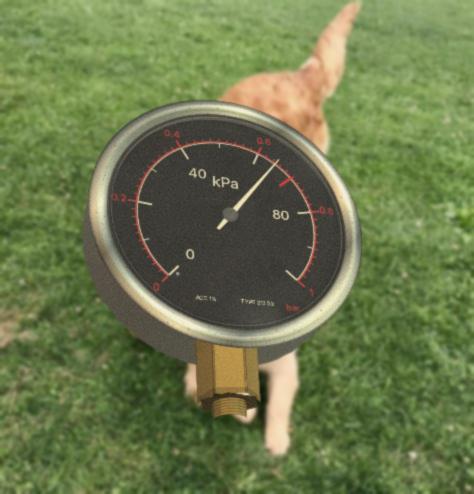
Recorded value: 65,kPa
